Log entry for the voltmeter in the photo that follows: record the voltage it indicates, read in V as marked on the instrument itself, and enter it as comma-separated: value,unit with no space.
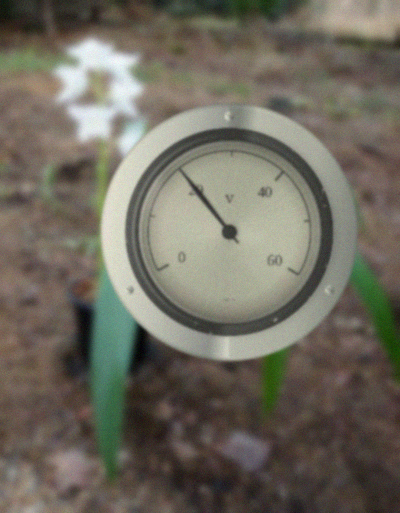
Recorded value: 20,V
